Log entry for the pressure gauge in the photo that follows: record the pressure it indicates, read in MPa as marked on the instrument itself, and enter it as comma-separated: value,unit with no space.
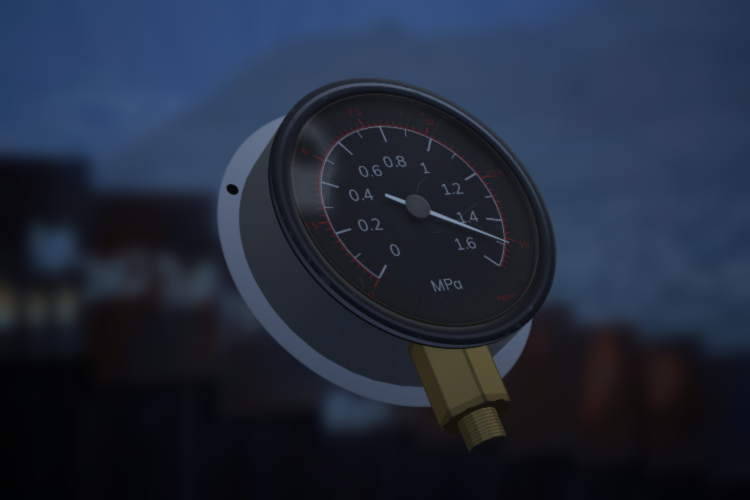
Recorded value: 1.5,MPa
